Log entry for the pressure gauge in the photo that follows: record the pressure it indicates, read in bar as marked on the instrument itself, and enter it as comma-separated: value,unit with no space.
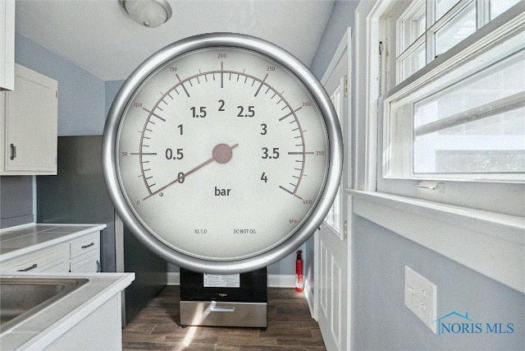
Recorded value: 0,bar
